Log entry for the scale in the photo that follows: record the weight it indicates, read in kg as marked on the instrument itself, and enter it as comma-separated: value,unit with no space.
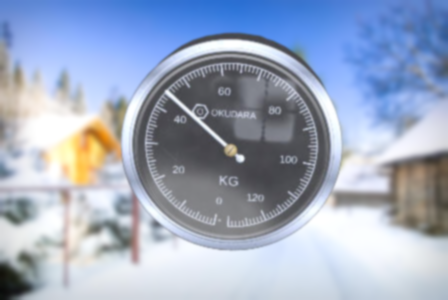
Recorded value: 45,kg
